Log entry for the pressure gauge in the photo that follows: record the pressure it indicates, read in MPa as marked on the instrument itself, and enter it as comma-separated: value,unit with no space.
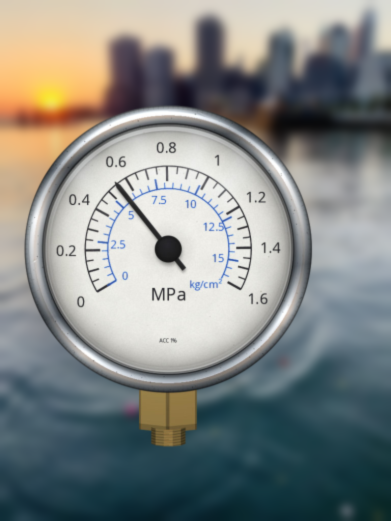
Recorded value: 0.55,MPa
